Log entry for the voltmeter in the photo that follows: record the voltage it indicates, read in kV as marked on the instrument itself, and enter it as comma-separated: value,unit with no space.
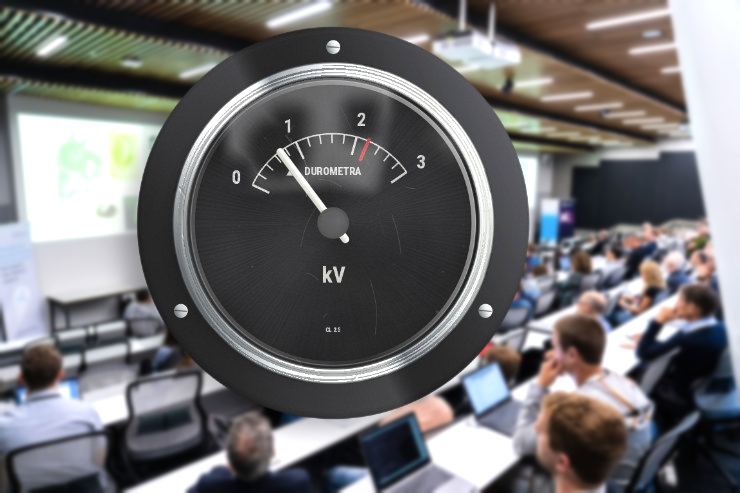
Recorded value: 0.7,kV
